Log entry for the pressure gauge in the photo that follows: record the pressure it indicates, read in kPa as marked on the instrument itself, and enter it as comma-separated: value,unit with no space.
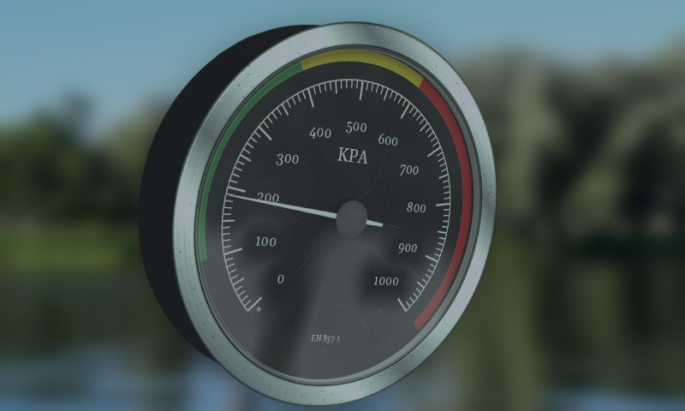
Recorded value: 190,kPa
